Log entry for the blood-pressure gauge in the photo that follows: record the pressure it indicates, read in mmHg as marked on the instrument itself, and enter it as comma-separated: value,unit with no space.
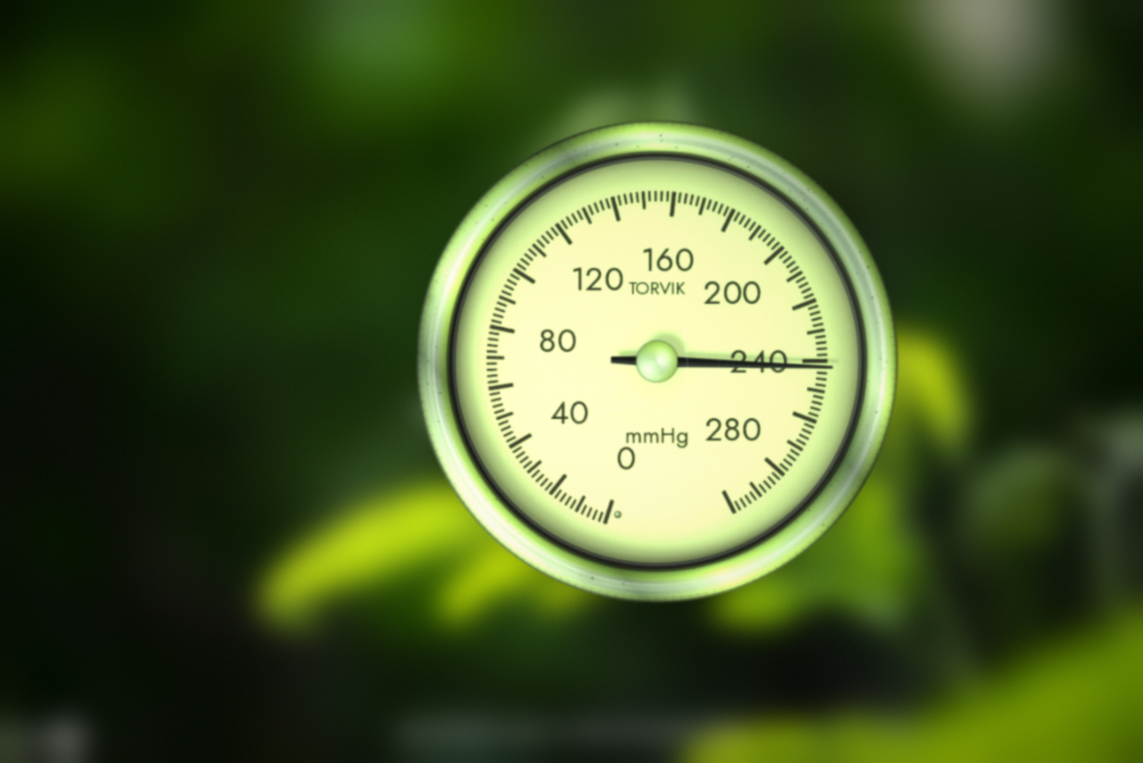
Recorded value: 242,mmHg
